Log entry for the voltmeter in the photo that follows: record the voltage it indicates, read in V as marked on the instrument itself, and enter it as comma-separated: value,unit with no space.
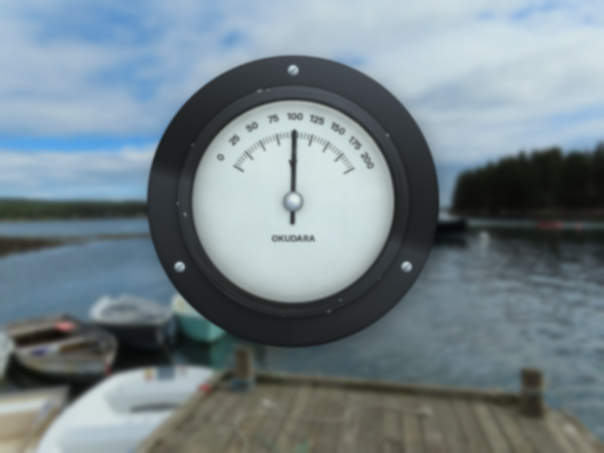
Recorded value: 100,V
